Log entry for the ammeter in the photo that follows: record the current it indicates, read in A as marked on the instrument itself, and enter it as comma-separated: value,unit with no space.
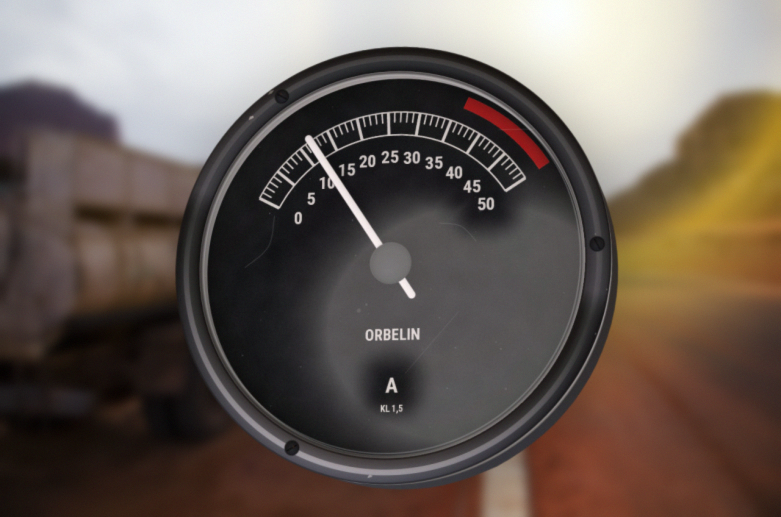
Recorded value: 12,A
